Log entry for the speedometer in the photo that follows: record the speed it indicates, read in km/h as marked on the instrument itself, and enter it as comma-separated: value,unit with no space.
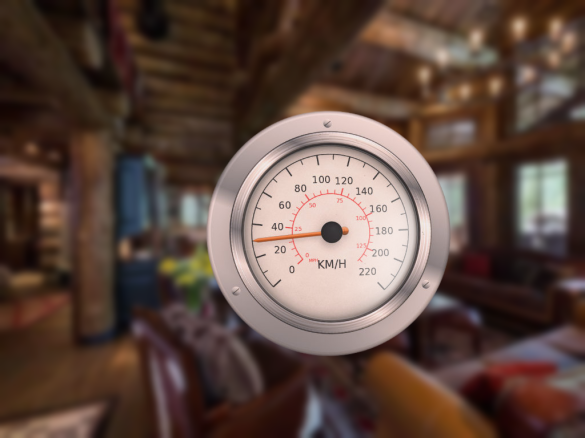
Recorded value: 30,km/h
